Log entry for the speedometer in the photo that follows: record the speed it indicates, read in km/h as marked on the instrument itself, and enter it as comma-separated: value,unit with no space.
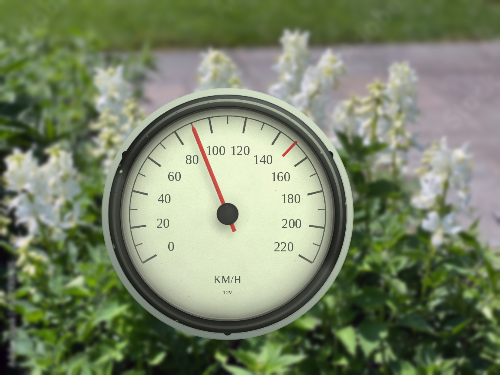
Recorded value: 90,km/h
